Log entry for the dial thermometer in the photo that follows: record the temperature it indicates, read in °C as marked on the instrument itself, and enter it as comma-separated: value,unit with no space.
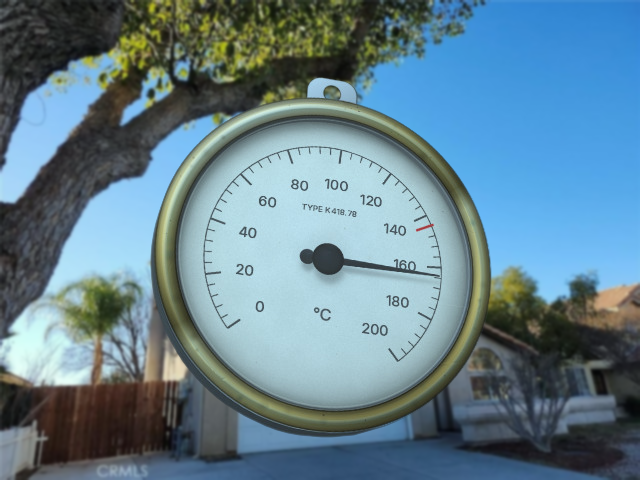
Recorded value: 164,°C
